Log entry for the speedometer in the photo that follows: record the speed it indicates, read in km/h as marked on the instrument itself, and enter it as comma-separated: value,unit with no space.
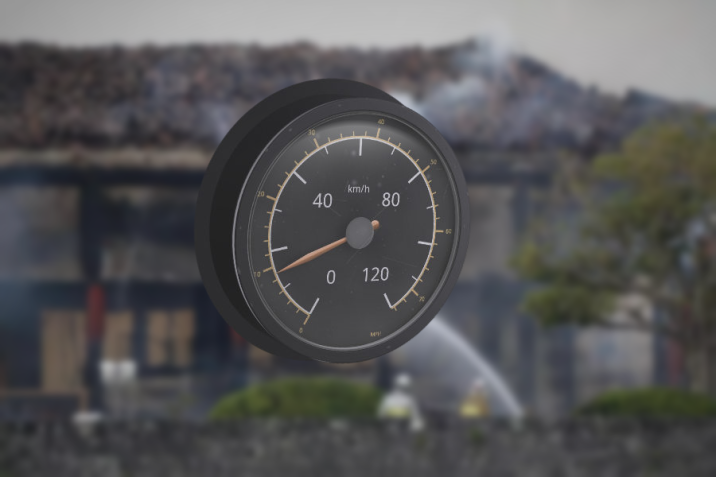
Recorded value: 15,km/h
